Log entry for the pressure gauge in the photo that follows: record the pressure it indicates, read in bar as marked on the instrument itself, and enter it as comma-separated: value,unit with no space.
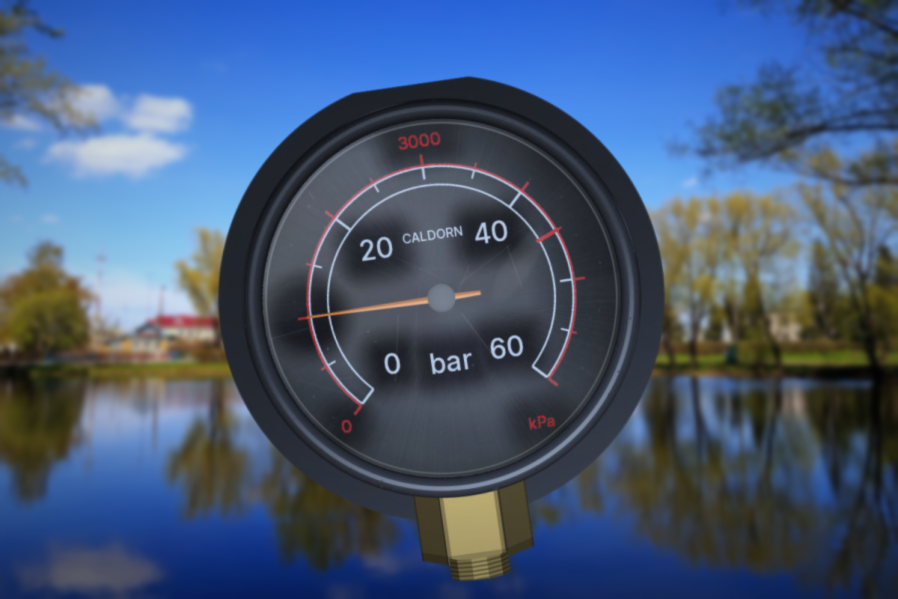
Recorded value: 10,bar
